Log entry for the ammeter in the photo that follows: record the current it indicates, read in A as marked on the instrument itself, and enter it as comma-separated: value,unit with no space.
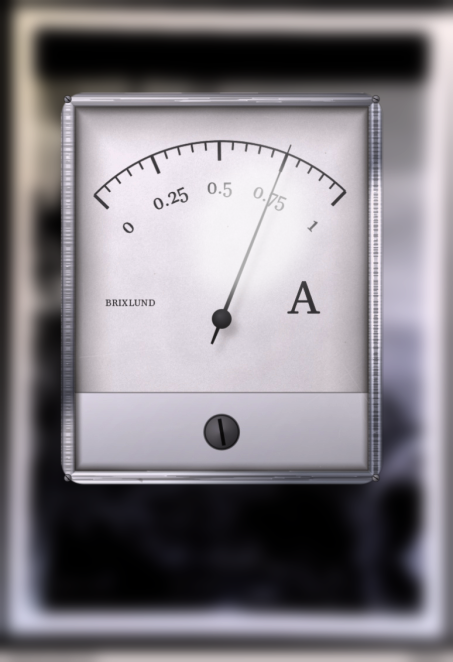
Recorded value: 0.75,A
